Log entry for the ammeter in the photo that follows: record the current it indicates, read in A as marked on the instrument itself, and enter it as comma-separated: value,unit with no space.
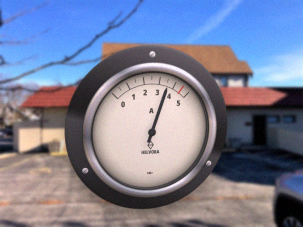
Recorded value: 3.5,A
